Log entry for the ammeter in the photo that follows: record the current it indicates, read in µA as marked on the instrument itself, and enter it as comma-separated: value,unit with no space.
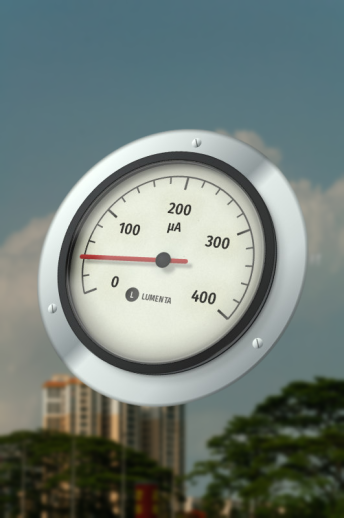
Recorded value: 40,µA
